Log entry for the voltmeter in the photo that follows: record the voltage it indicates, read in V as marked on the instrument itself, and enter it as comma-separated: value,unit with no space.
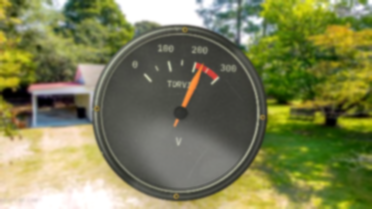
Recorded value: 225,V
